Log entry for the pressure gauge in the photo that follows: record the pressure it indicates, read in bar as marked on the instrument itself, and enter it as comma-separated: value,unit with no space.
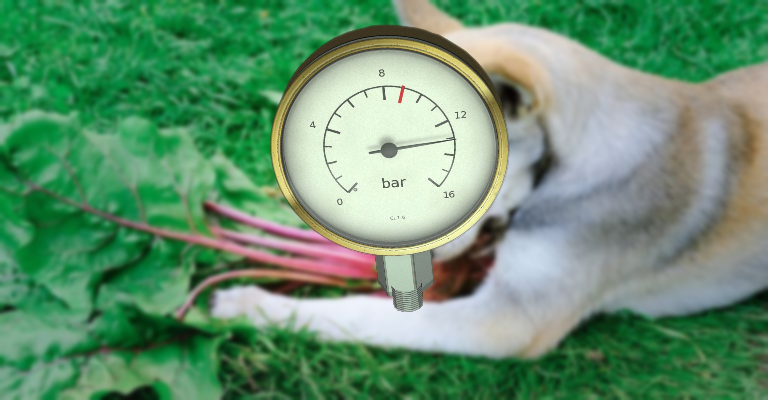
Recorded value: 13,bar
